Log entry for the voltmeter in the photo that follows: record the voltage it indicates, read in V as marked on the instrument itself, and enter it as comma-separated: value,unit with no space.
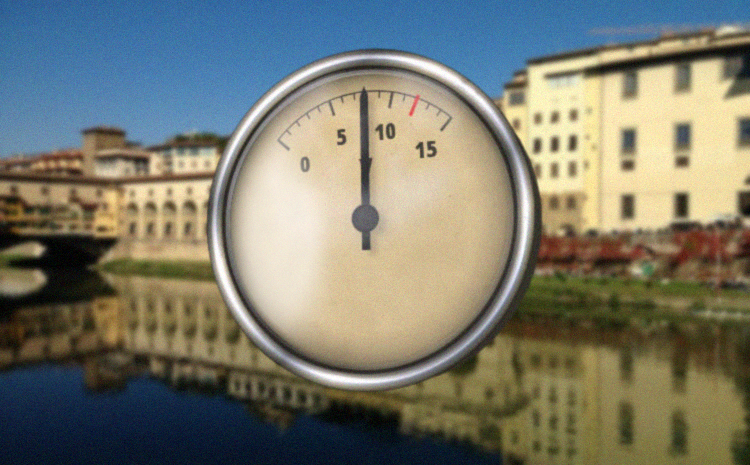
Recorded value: 8,V
